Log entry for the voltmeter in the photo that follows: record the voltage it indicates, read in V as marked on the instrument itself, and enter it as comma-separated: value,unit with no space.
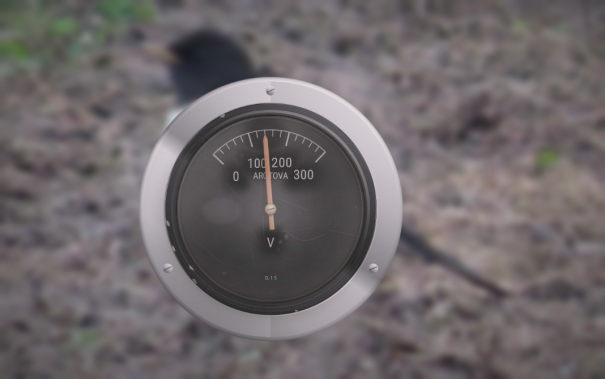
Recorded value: 140,V
